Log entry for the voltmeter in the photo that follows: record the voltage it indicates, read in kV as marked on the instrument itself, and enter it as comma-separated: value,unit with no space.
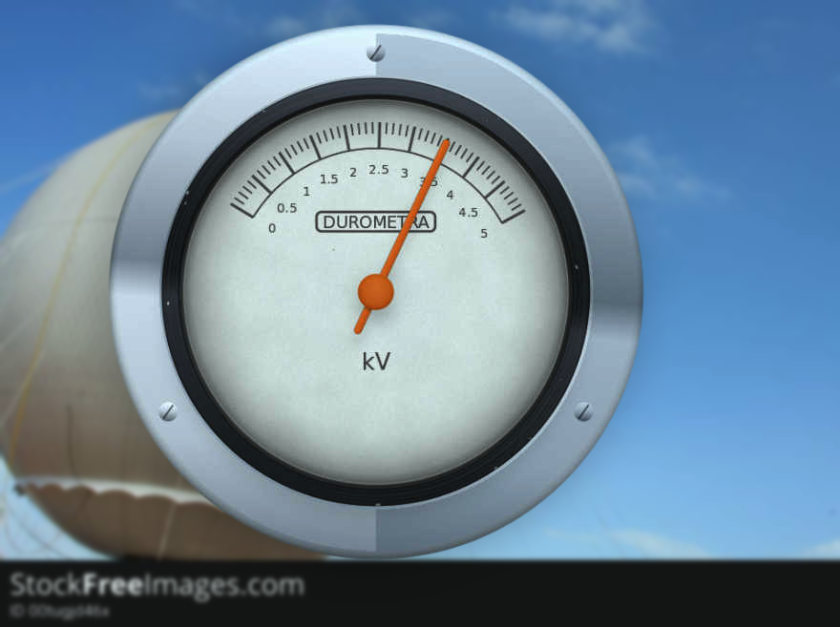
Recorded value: 3.5,kV
